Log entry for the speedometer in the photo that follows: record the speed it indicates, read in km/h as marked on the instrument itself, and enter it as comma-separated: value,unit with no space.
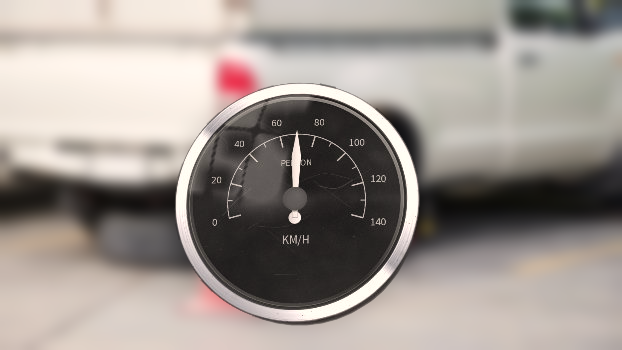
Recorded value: 70,km/h
